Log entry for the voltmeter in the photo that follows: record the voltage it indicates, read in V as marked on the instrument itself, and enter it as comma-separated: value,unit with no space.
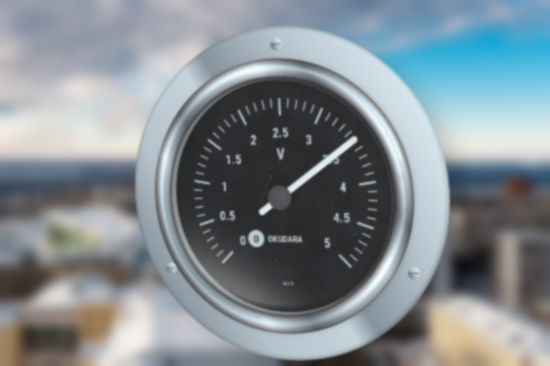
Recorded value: 3.5,V
